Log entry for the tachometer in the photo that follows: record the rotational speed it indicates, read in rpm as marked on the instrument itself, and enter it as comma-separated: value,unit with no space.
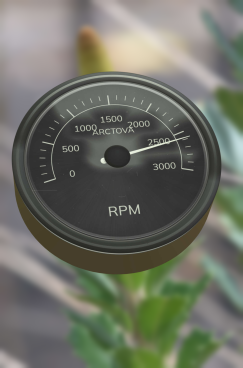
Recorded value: 2600,rpm
